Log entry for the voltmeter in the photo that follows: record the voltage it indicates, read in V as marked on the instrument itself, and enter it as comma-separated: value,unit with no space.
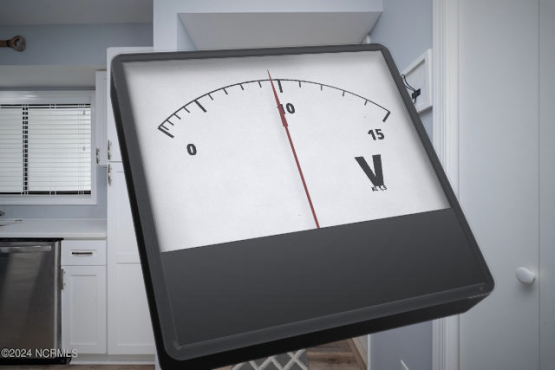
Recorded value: 9.5,V
